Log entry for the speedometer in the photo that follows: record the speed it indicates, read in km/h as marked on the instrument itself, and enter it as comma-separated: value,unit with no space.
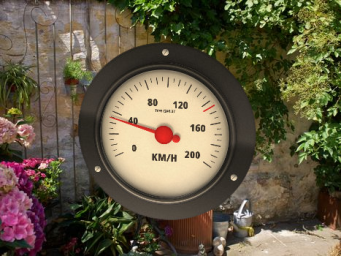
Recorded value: 35,km/h
